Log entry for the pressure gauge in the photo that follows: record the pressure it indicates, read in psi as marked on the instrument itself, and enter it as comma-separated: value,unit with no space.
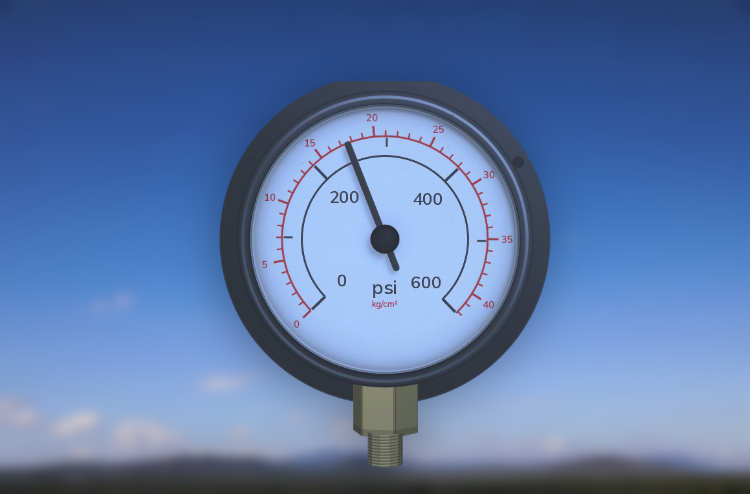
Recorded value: 250,psi
